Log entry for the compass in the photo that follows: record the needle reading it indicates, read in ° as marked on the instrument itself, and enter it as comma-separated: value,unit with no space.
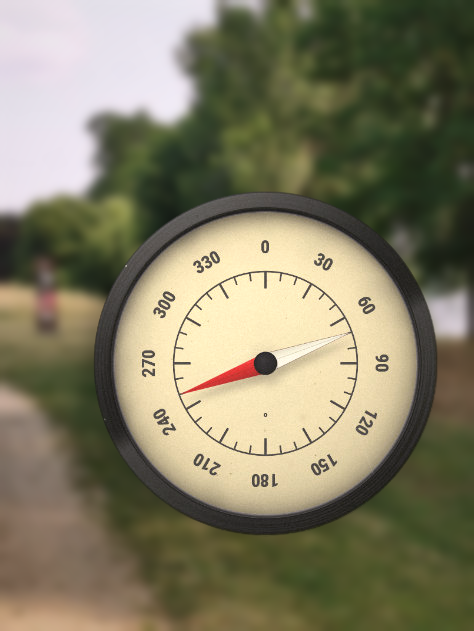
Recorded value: 250,°
